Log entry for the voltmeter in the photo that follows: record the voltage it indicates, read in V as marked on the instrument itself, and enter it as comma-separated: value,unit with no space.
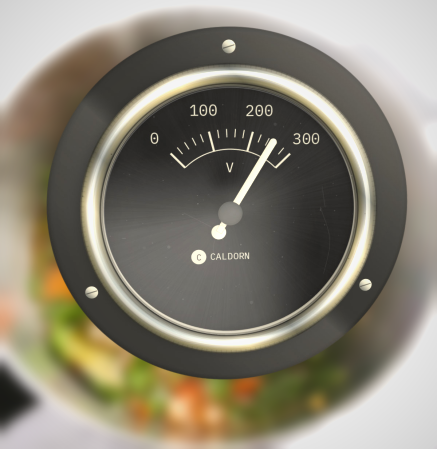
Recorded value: 250,V
